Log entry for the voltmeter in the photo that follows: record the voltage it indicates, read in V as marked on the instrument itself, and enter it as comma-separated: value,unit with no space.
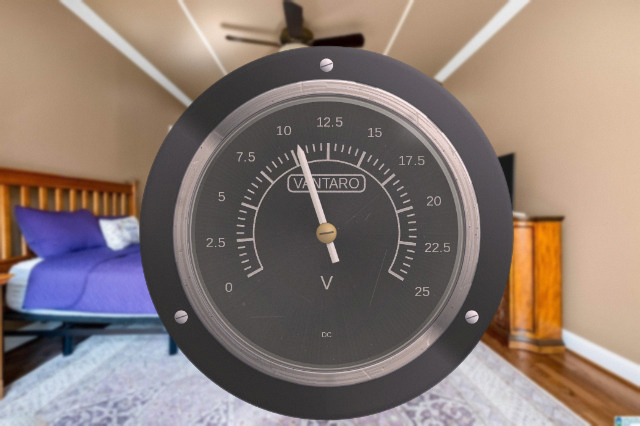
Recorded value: 10.5,V
